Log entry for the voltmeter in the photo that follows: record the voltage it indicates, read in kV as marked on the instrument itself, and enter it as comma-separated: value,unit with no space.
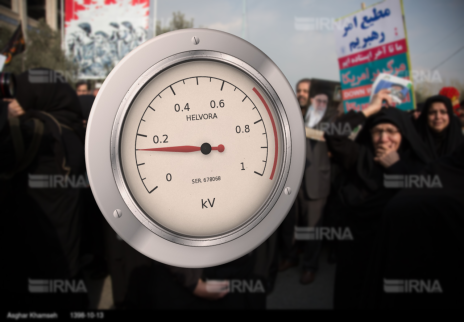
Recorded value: 0.15,kV
